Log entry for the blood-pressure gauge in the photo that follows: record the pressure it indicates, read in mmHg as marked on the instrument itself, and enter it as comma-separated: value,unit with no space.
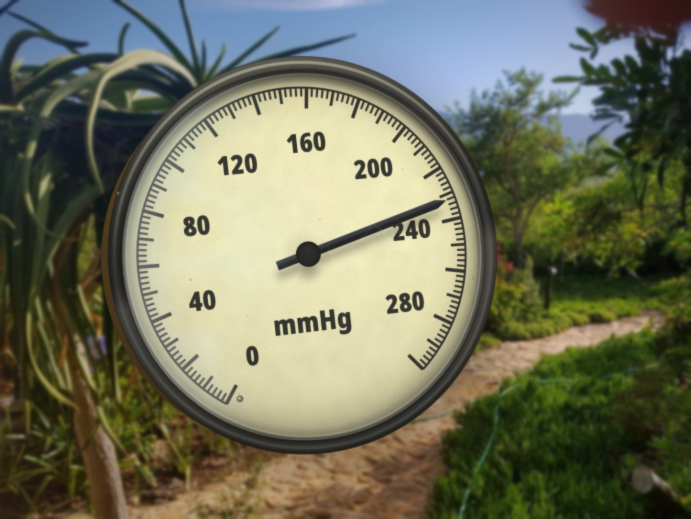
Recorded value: 232,mmHg
